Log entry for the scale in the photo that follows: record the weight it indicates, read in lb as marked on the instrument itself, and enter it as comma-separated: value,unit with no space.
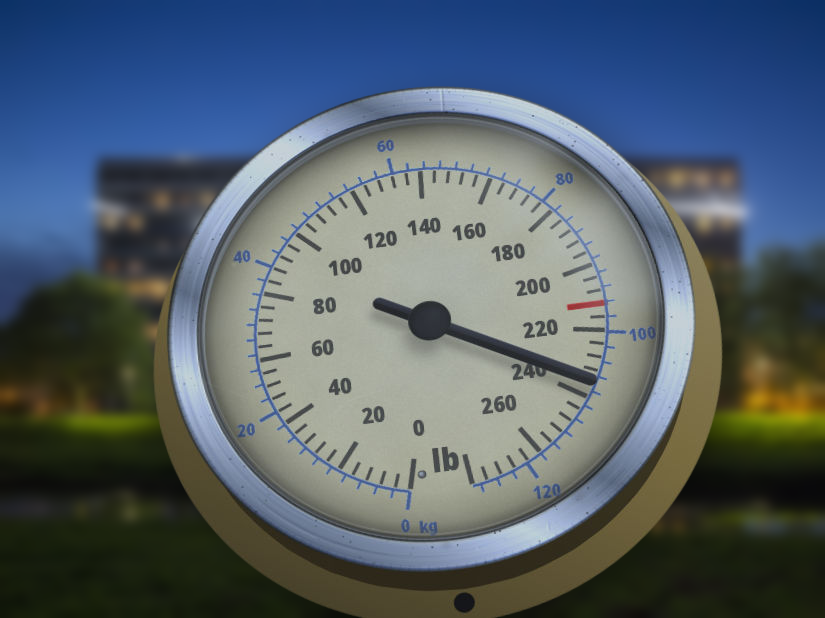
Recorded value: 236,lb
